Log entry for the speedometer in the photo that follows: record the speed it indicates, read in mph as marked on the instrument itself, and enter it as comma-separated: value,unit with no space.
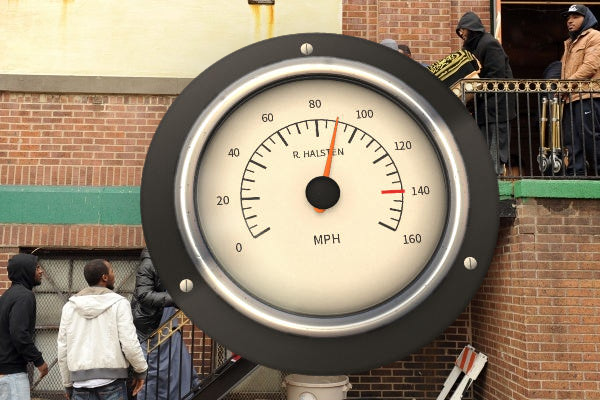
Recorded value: 90,mph
